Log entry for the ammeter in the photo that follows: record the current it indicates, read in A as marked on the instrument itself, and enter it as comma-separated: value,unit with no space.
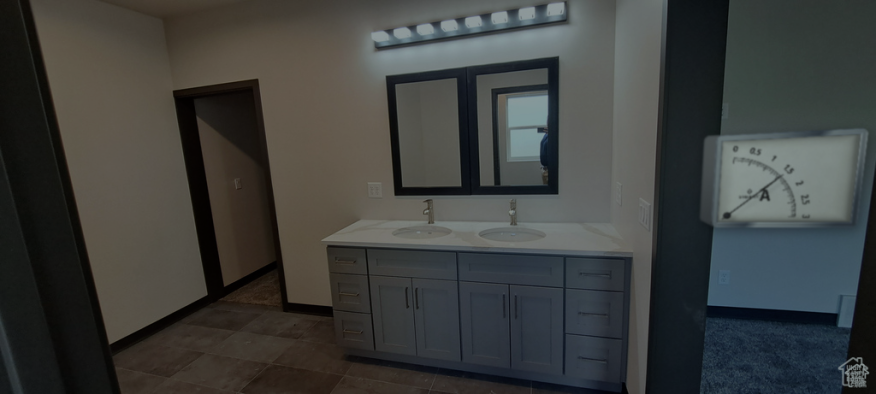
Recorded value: 1.5,A
